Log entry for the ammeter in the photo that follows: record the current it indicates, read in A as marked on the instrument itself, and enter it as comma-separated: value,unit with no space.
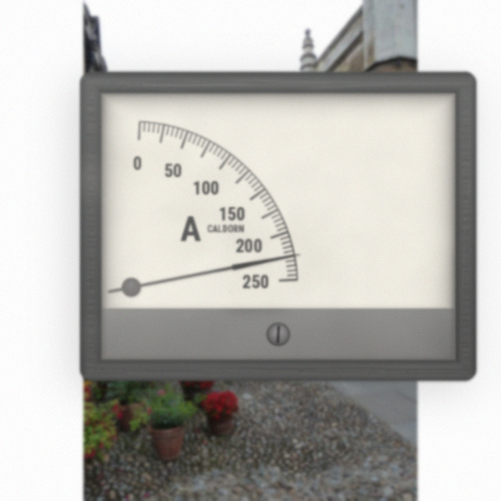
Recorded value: 225,A
